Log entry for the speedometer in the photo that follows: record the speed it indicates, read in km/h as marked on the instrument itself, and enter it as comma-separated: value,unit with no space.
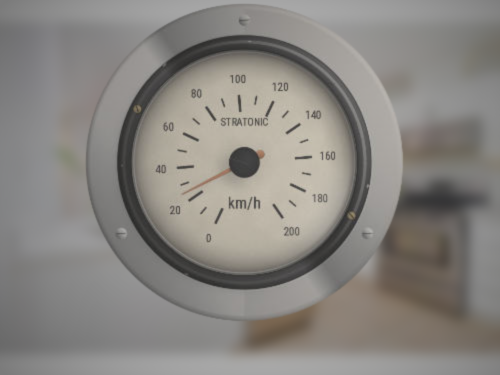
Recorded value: 25,km/h
